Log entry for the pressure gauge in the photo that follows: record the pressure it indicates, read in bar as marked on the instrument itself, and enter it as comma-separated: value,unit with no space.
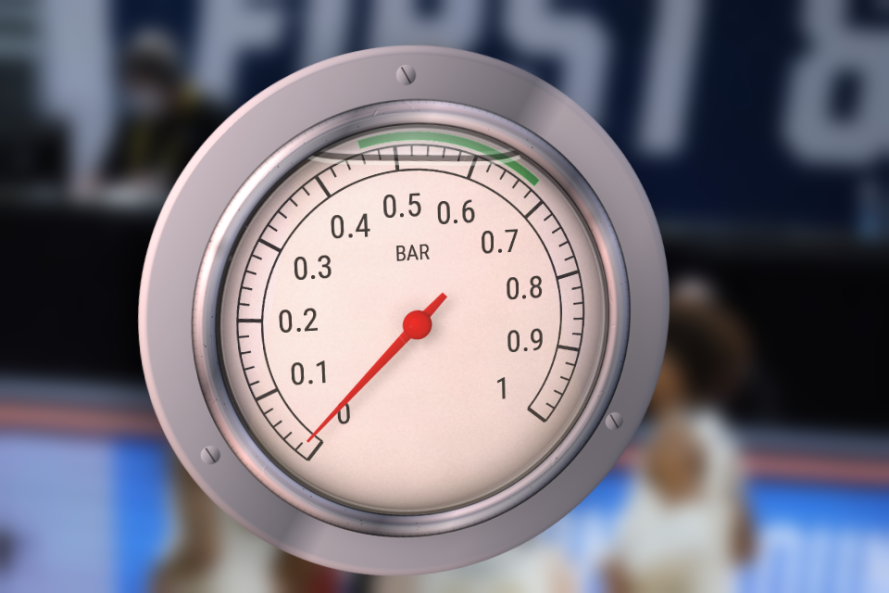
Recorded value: 0.02,bar
